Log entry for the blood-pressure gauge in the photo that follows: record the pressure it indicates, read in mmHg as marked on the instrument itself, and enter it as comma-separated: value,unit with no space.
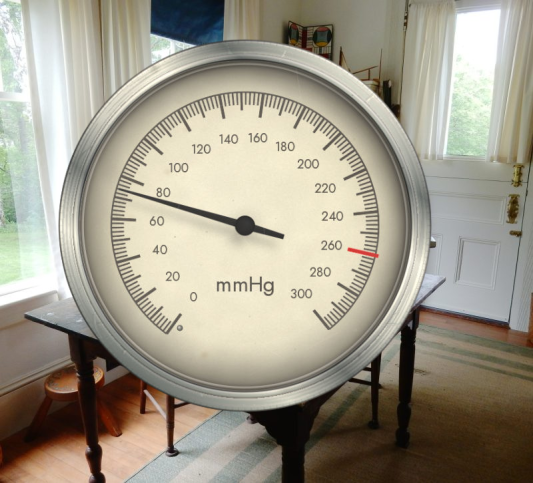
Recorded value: 74,mmHg
